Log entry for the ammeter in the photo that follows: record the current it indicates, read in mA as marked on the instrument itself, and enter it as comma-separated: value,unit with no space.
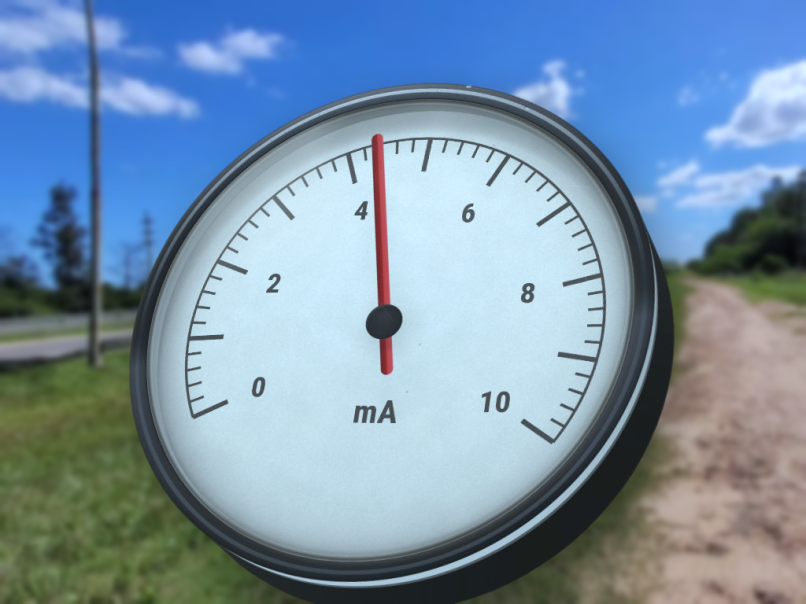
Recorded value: 4.4,mA
